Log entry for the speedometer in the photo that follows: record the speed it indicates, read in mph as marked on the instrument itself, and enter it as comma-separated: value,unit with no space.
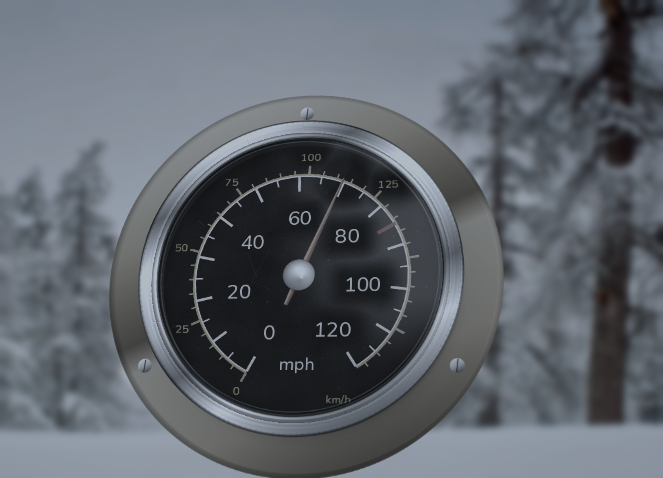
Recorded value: 70,mph
